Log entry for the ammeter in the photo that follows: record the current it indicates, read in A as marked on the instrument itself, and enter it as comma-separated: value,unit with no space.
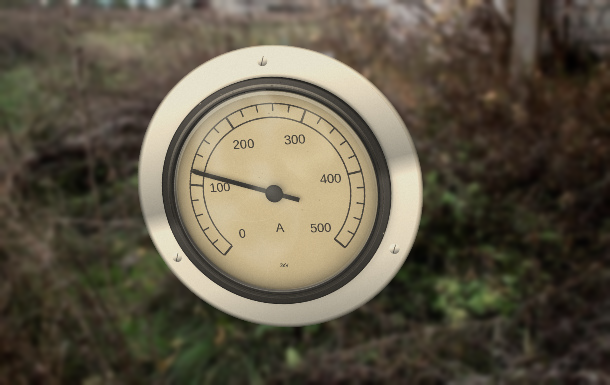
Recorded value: 120,A
